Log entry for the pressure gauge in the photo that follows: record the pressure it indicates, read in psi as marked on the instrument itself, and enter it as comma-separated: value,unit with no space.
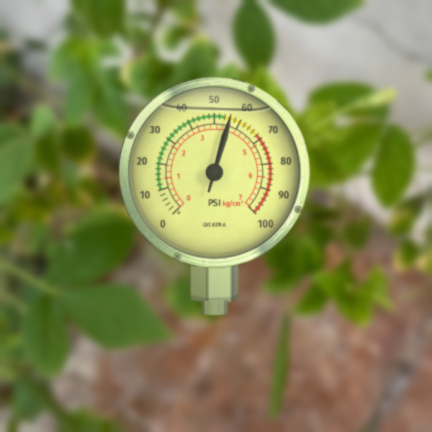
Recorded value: 56,psi
